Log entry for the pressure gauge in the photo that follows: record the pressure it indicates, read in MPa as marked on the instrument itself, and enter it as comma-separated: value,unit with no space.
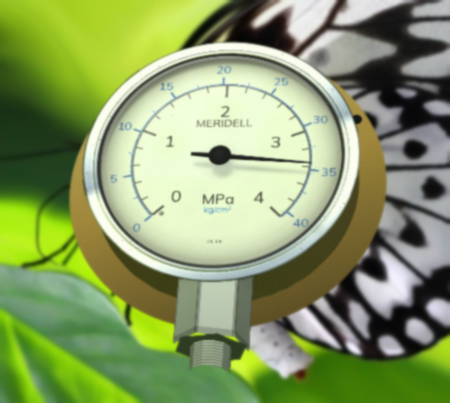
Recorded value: 3.4,MPa
